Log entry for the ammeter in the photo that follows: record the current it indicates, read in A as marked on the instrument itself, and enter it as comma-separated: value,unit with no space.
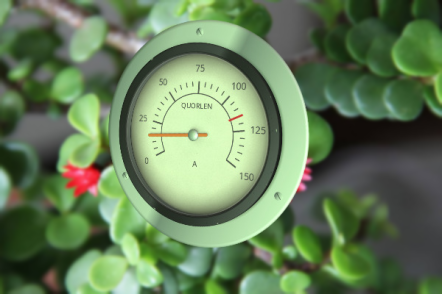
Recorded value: 15,A
